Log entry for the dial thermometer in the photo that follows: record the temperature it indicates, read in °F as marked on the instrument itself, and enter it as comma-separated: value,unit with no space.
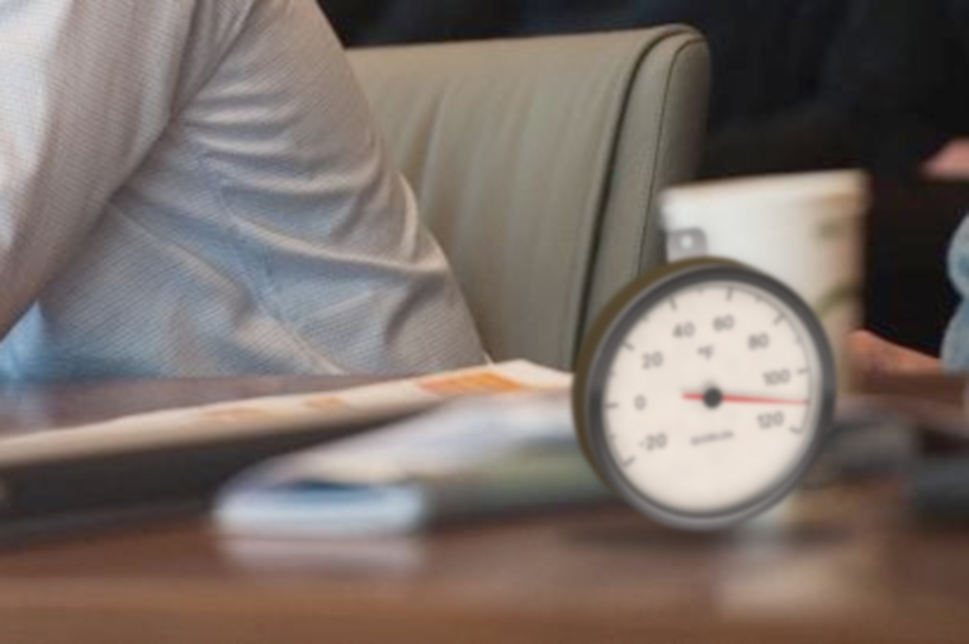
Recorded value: 110,°F
